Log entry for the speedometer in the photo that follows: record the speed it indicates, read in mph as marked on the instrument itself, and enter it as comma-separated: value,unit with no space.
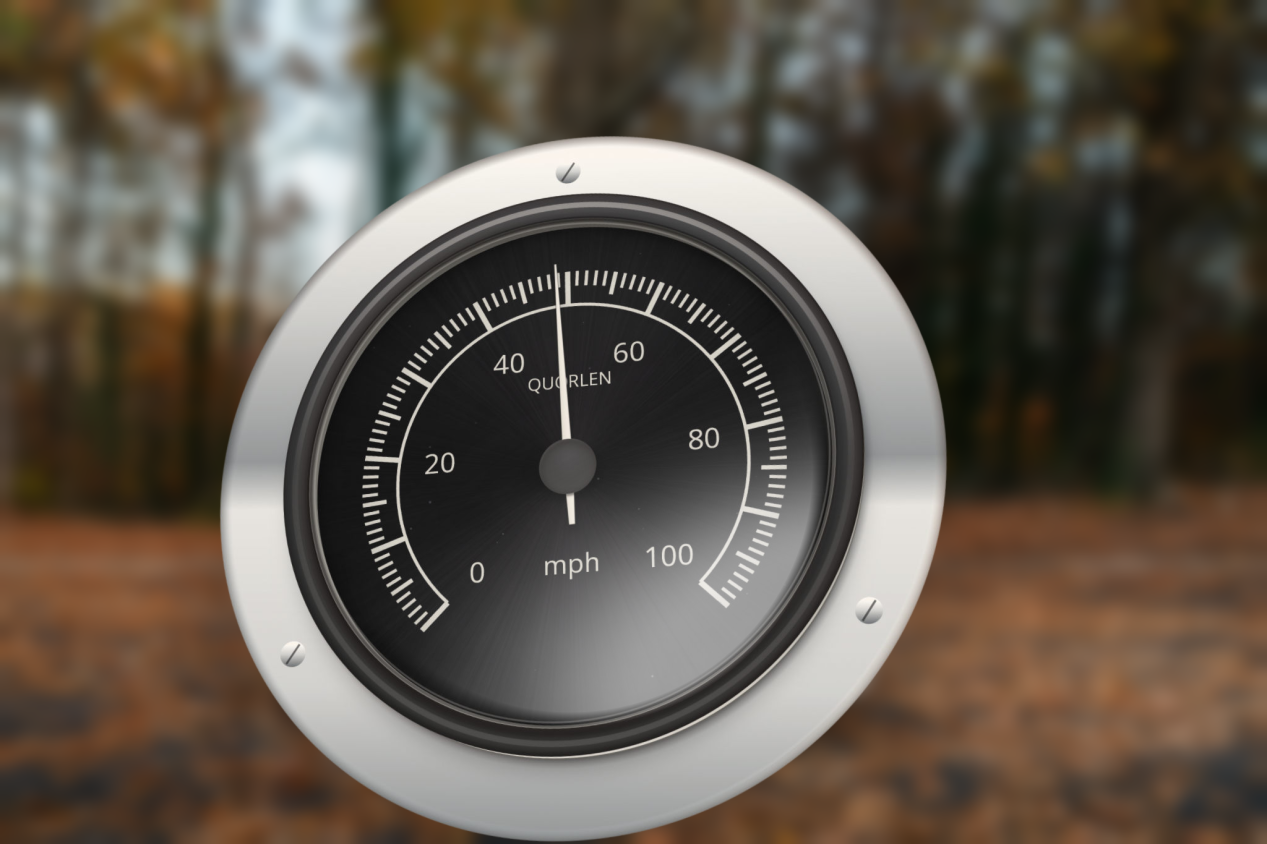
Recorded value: 49,mph
